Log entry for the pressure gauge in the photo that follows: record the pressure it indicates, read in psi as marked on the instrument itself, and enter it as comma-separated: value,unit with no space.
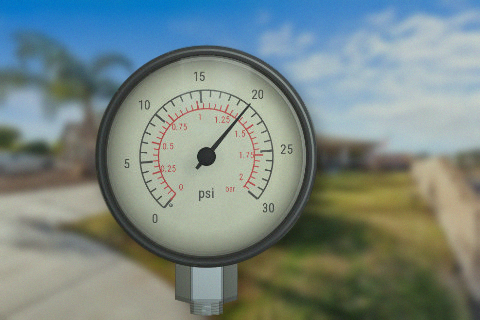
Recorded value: 20,psi
